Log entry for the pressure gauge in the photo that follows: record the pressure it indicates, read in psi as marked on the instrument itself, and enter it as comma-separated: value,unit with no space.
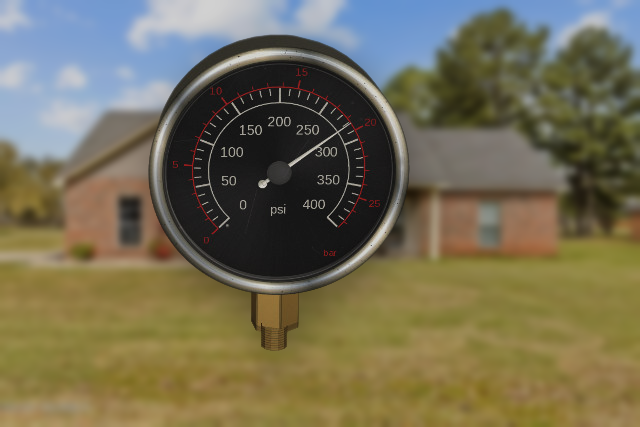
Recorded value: 280,psi
